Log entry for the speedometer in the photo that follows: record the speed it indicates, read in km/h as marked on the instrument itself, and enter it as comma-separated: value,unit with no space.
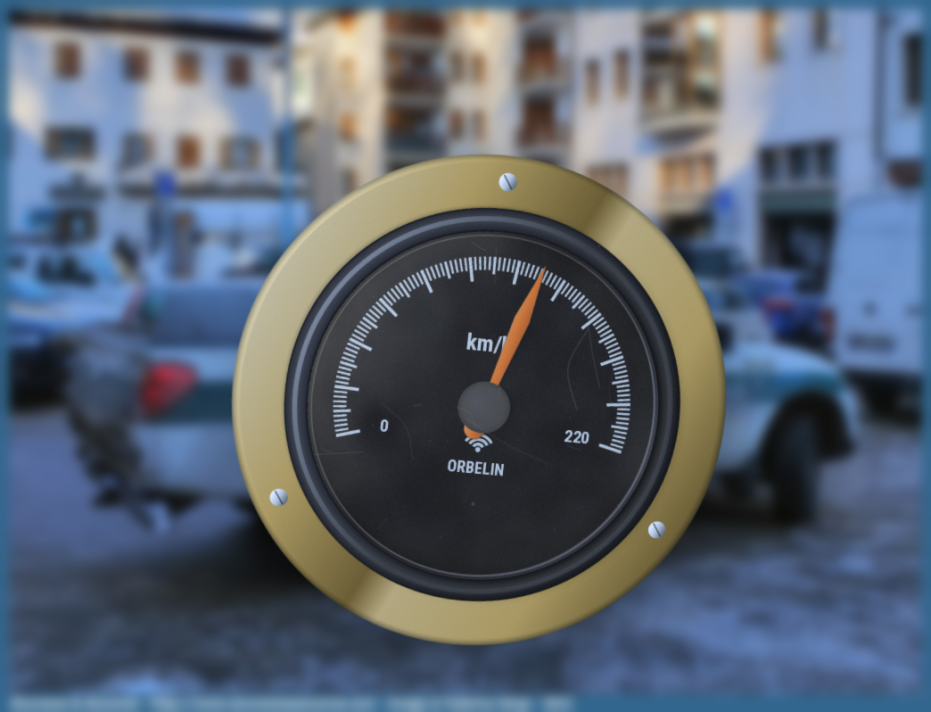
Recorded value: 130,km/h
